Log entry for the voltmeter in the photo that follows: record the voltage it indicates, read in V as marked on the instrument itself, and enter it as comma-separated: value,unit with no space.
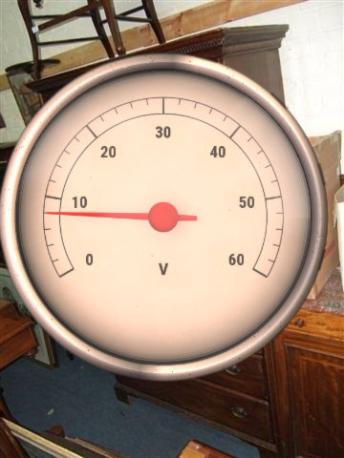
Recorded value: 8,V
